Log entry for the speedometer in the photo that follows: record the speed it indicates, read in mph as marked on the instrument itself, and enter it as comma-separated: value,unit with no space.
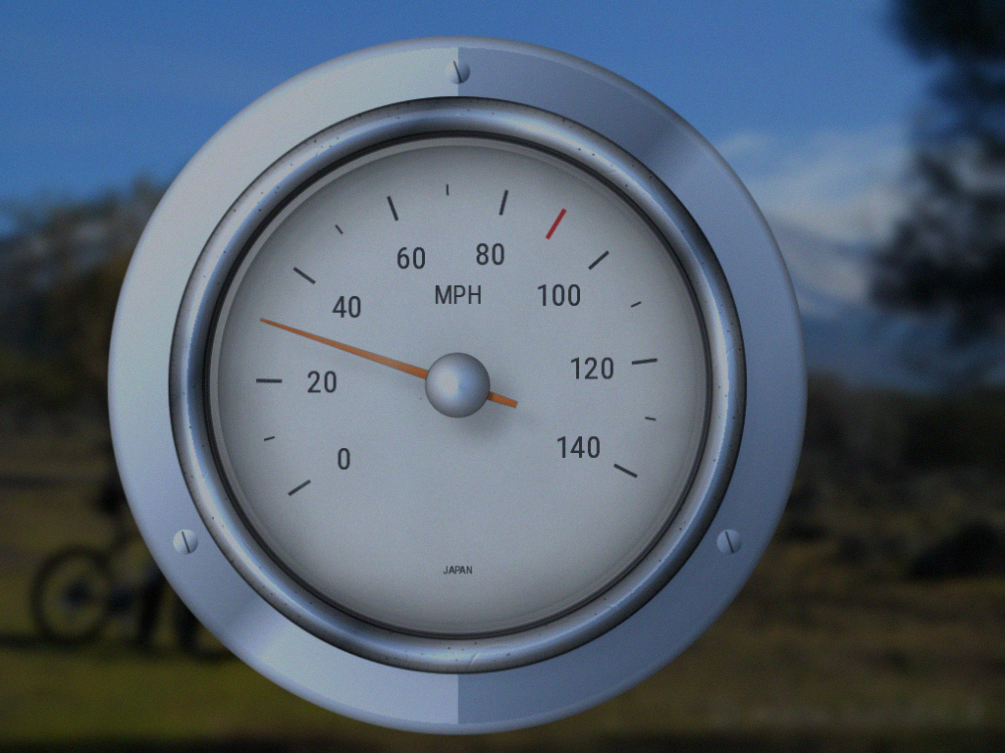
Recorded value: 30,mph
